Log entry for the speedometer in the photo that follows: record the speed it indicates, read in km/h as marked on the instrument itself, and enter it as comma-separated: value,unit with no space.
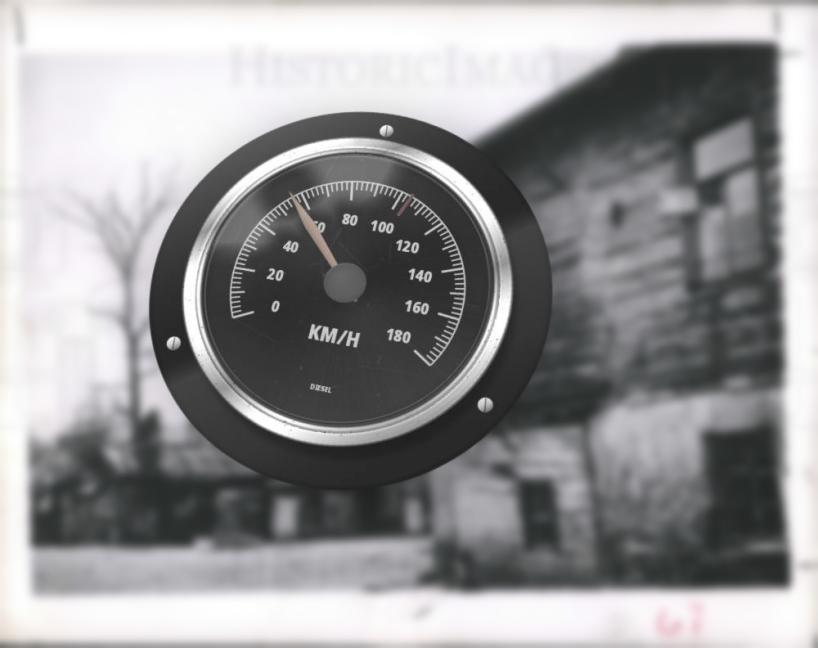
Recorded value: 56,km/h
